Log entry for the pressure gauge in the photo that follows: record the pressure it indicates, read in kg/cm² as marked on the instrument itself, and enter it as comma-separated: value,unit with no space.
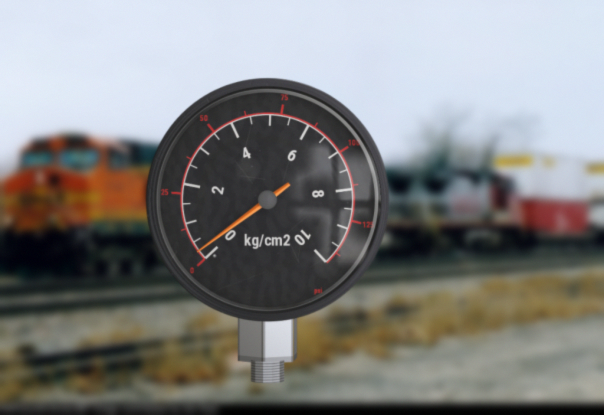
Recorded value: 0.25,kg/cm²
